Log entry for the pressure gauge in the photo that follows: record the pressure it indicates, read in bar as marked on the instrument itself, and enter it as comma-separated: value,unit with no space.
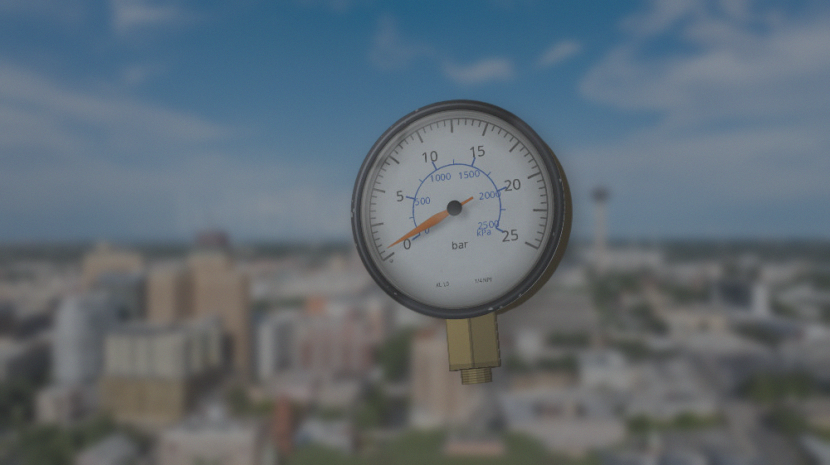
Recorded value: 0.5,bar
